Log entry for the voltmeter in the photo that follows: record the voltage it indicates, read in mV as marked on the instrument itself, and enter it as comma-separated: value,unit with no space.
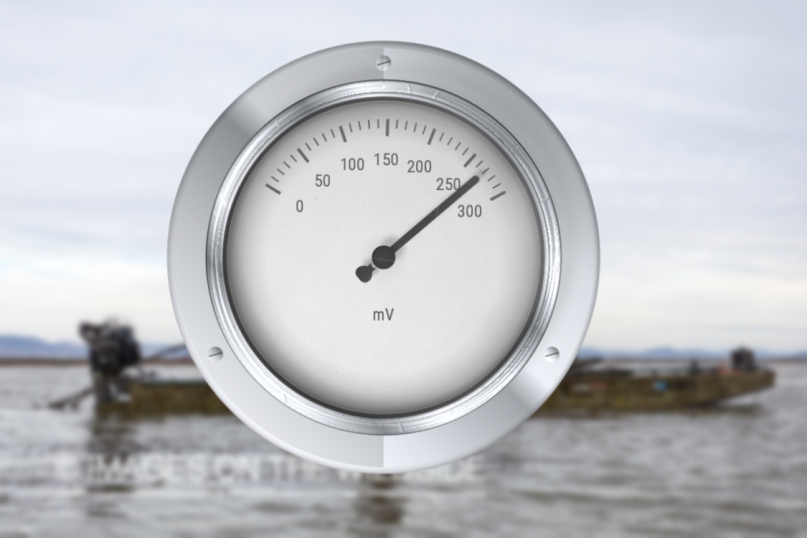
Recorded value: 270,mV
